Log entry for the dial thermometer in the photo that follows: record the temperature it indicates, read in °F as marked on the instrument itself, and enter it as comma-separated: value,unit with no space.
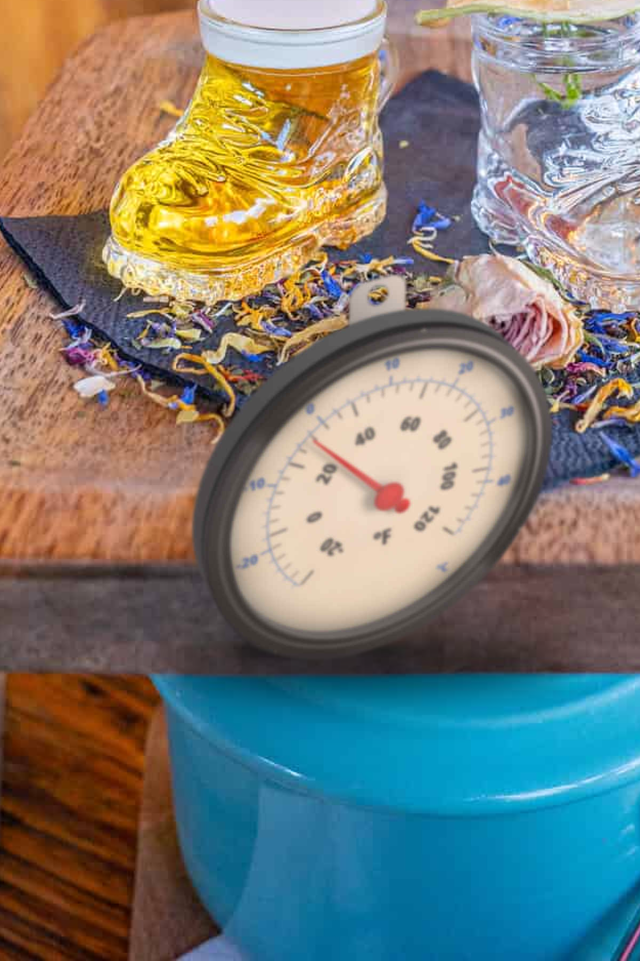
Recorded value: 28,°F
